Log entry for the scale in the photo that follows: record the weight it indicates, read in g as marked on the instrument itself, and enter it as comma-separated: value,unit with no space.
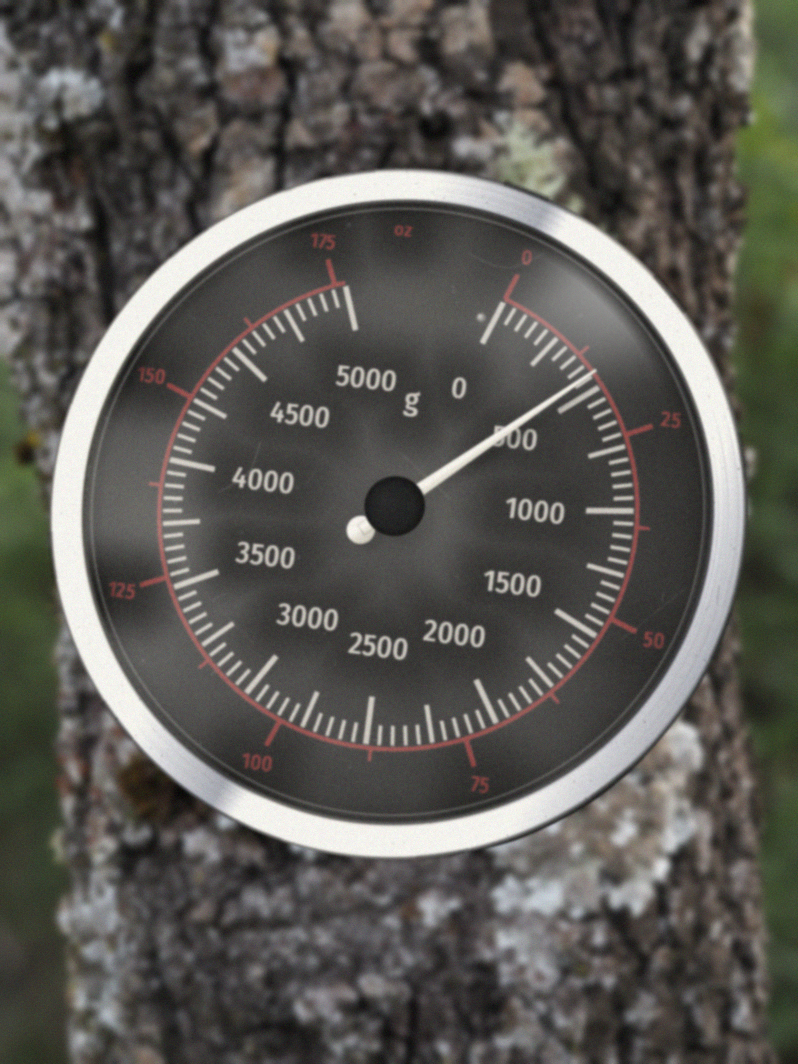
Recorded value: 450,g
